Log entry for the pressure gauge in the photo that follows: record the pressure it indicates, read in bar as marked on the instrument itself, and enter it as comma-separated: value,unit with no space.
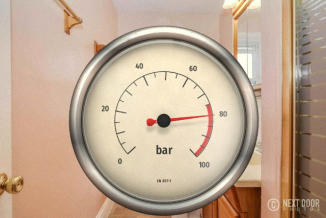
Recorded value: 80,bar
